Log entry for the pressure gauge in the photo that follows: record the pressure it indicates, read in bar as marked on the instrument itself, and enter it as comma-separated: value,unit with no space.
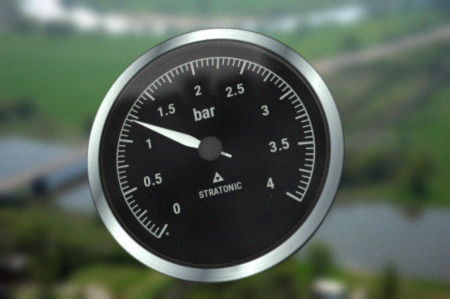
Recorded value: 1.2,bar
